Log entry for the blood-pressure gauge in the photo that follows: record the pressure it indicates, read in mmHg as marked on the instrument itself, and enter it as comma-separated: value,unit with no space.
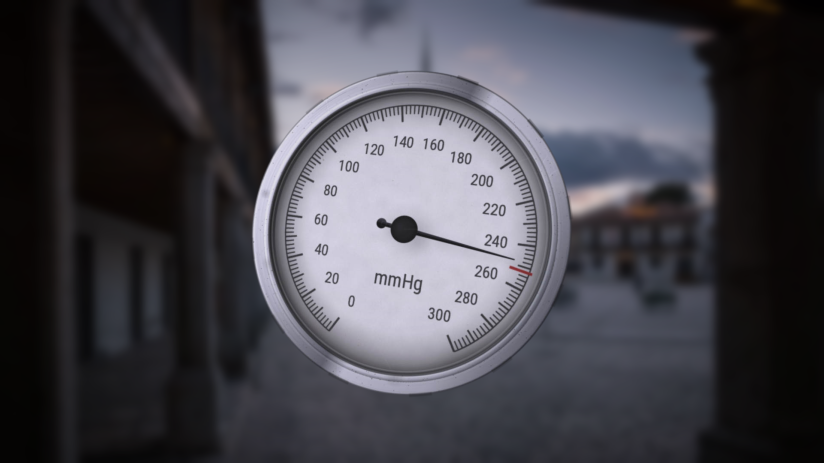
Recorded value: 248,mmHg
